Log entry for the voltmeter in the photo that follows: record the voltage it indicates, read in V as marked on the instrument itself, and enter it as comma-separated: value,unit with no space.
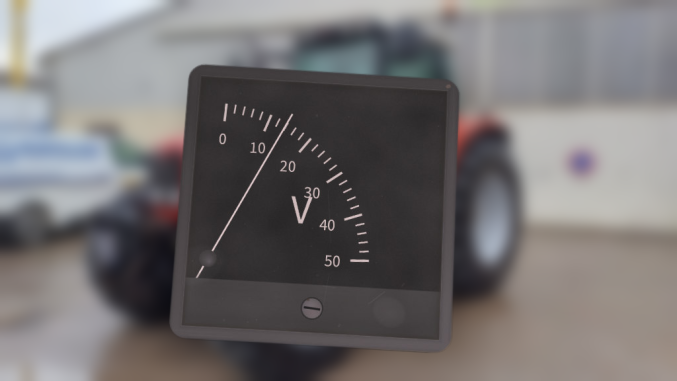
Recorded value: 14,V
